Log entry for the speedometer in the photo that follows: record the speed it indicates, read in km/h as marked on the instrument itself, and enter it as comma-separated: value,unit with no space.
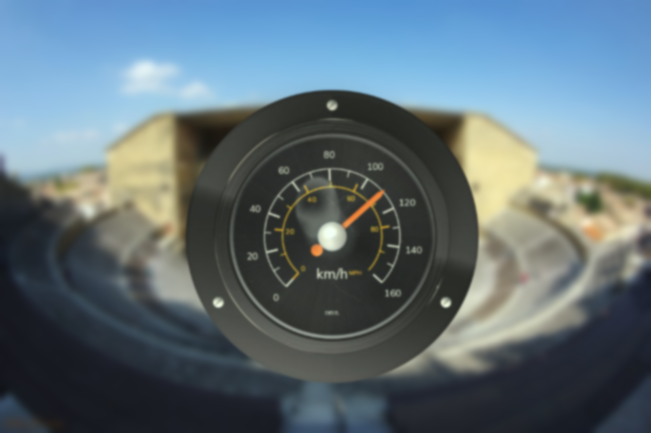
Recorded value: 110,km/h
